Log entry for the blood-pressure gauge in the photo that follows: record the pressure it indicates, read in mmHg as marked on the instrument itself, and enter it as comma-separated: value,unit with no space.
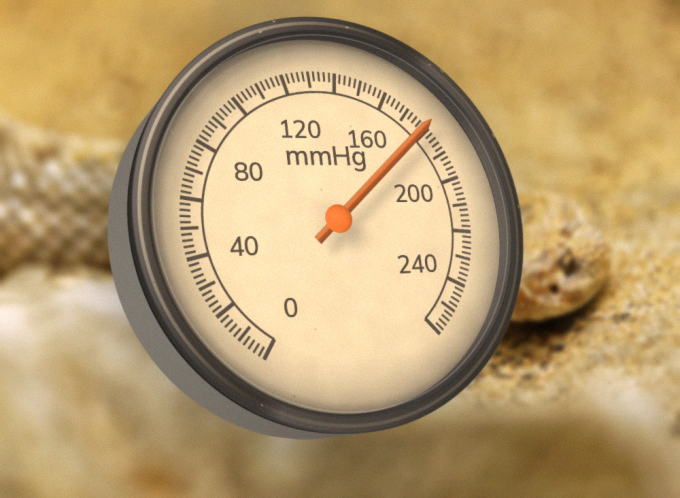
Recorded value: 178,mmHg
